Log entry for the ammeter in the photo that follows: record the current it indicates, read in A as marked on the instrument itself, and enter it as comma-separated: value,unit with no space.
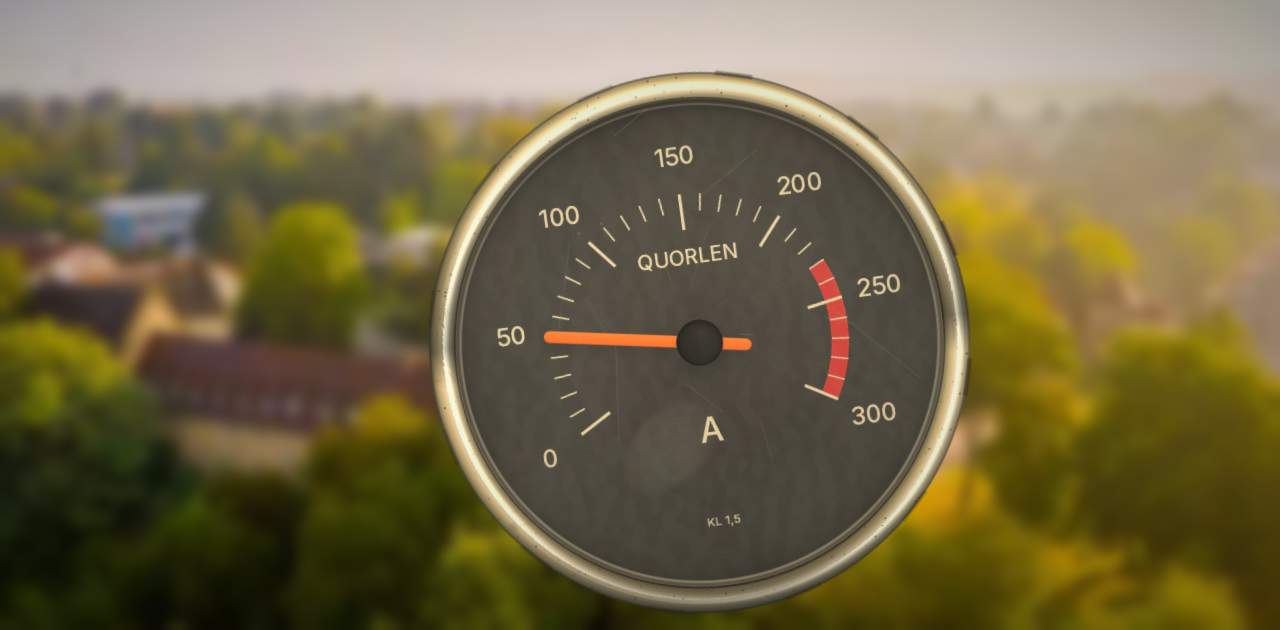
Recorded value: 50,A
